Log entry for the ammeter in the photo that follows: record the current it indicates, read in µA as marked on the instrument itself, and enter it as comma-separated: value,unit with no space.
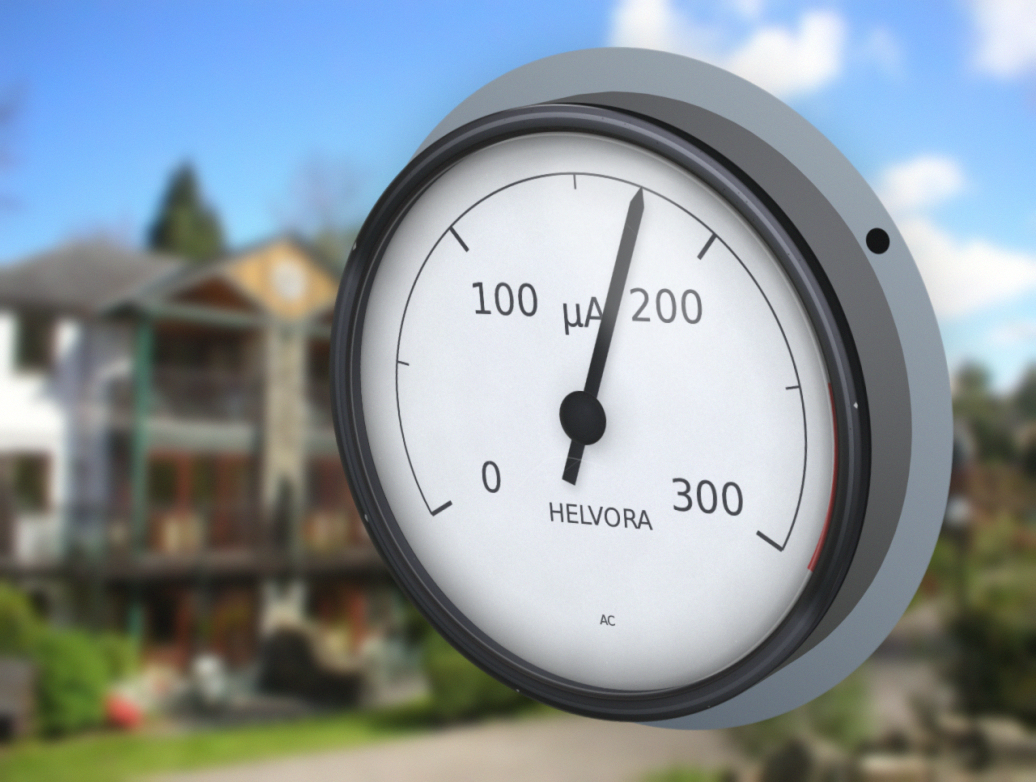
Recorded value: 175,µA
